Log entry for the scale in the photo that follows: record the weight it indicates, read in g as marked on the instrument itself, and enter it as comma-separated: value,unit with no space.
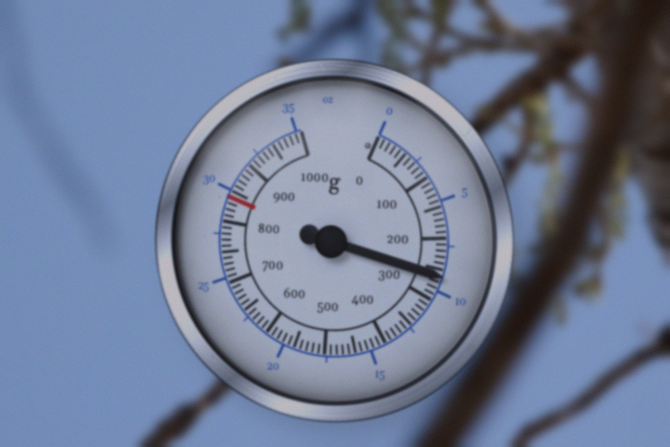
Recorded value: 260,g
